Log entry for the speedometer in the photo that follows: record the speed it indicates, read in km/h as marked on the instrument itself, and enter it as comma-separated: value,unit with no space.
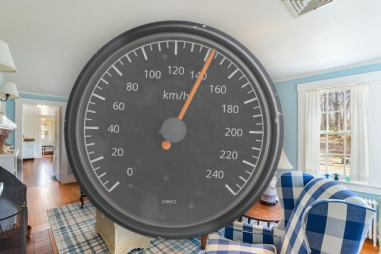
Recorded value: 142.5,km/h
